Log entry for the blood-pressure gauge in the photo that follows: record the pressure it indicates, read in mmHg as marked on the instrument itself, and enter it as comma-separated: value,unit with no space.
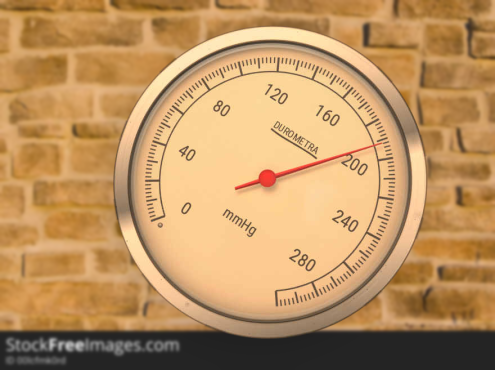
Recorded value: 192,mmHg
